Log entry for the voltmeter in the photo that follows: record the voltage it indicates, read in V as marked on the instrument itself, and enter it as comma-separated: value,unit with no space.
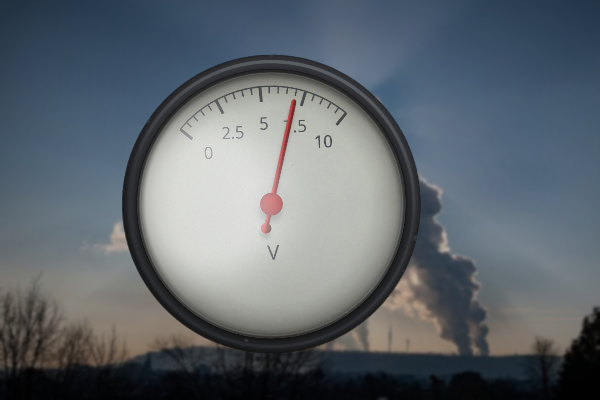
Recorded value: 7,V
